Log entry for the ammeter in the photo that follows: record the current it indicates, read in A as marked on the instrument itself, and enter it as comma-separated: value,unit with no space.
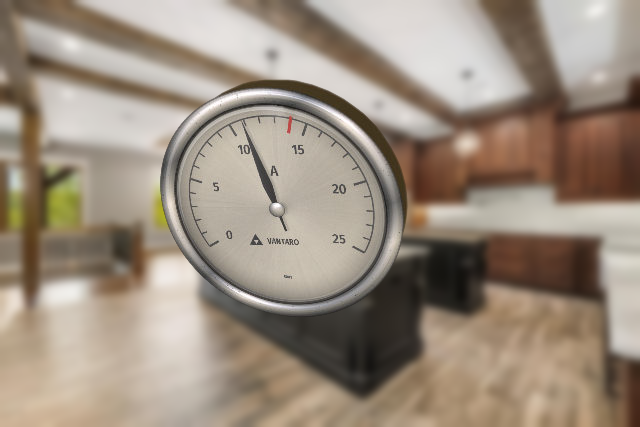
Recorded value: 11,A
